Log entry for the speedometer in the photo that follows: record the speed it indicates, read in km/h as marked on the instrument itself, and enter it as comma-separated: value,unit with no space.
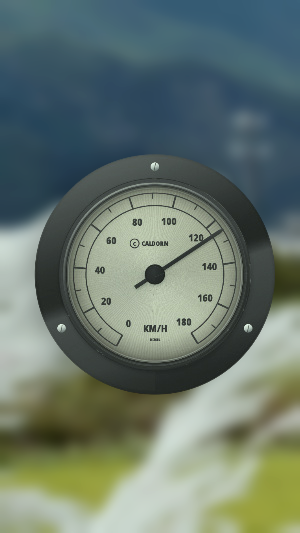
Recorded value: 125,km/h
